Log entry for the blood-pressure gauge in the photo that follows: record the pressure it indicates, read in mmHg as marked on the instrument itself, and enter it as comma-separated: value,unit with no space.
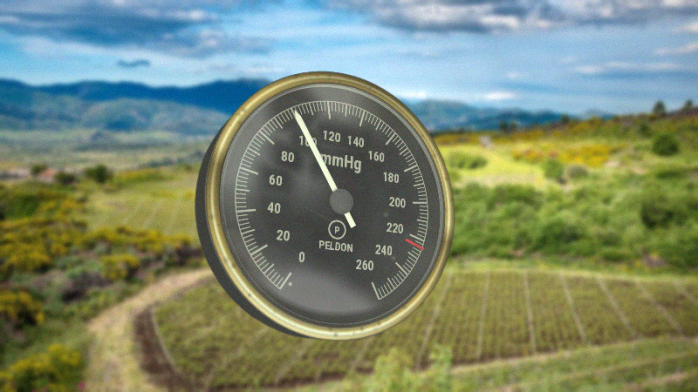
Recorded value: 100,mmHg
